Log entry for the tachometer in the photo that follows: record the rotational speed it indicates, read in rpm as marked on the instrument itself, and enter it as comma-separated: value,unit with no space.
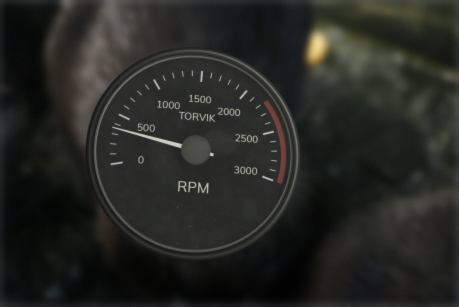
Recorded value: 350,rpm
